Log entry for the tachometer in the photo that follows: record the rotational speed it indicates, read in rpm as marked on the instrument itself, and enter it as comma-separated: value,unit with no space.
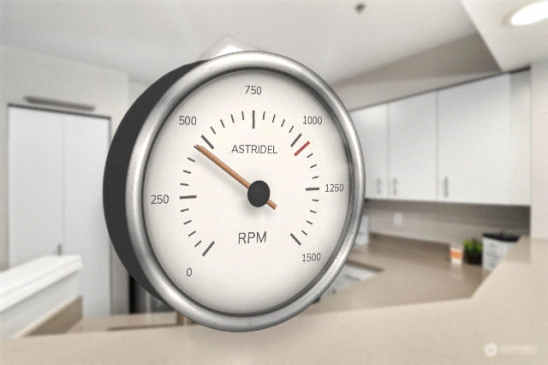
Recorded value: 450,rpm
